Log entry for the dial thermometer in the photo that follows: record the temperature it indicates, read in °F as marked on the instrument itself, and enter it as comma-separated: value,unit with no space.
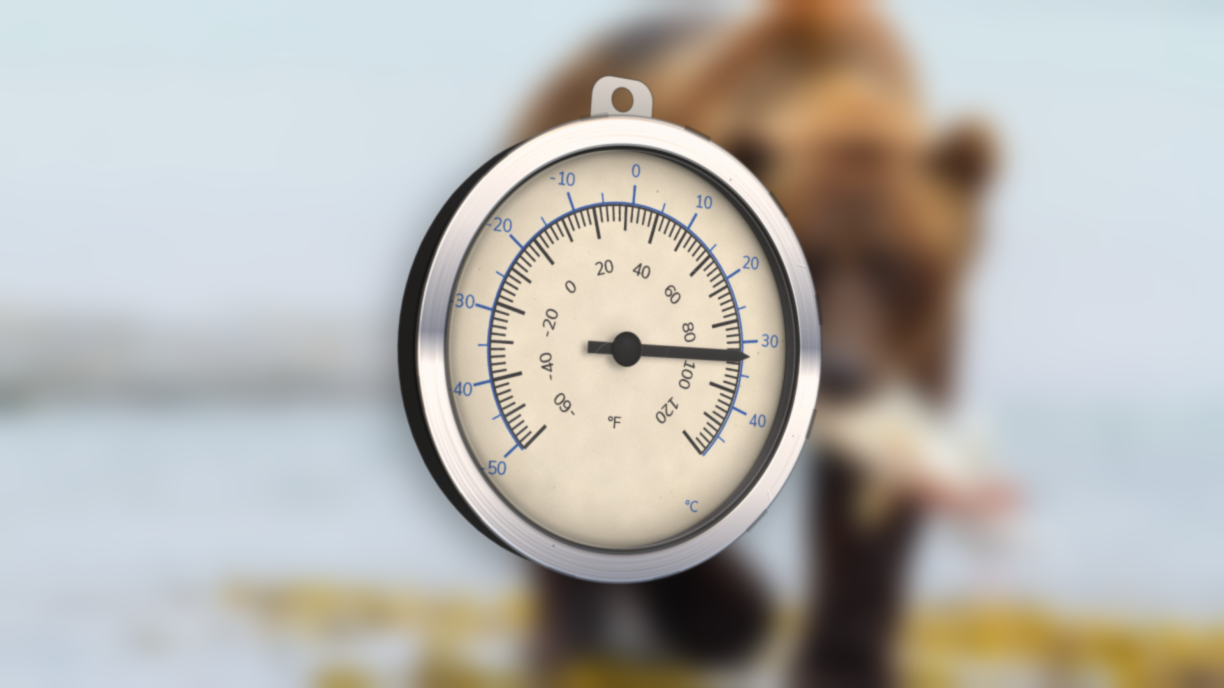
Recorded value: 90,°F
